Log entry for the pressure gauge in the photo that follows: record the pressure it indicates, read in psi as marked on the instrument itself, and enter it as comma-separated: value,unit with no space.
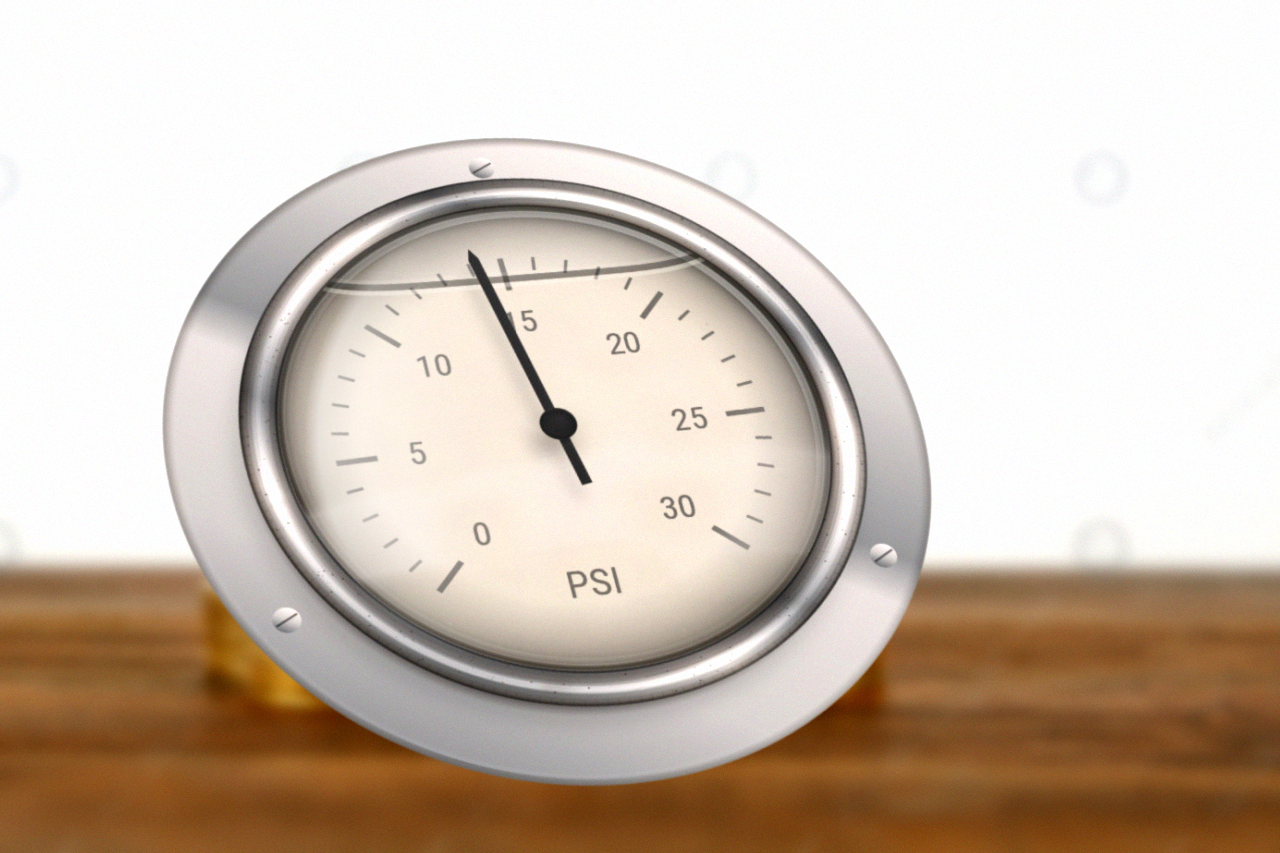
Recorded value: 14,psi
